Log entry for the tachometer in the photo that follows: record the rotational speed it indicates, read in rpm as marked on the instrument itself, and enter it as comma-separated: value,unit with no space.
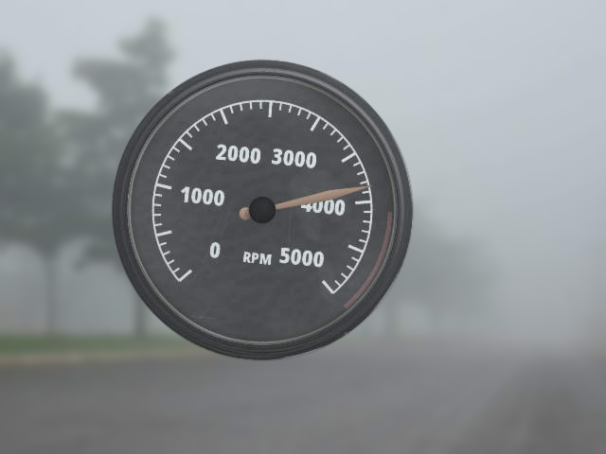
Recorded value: 3850,rpm
